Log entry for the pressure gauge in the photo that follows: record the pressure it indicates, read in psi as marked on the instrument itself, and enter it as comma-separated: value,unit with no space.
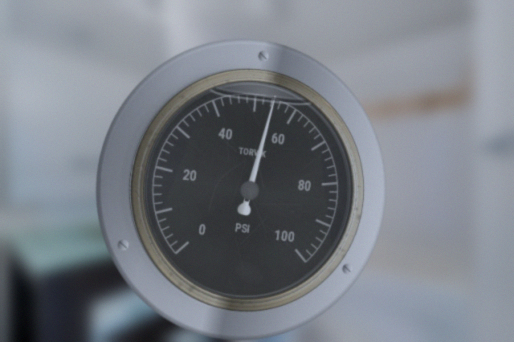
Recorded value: 54,psi
